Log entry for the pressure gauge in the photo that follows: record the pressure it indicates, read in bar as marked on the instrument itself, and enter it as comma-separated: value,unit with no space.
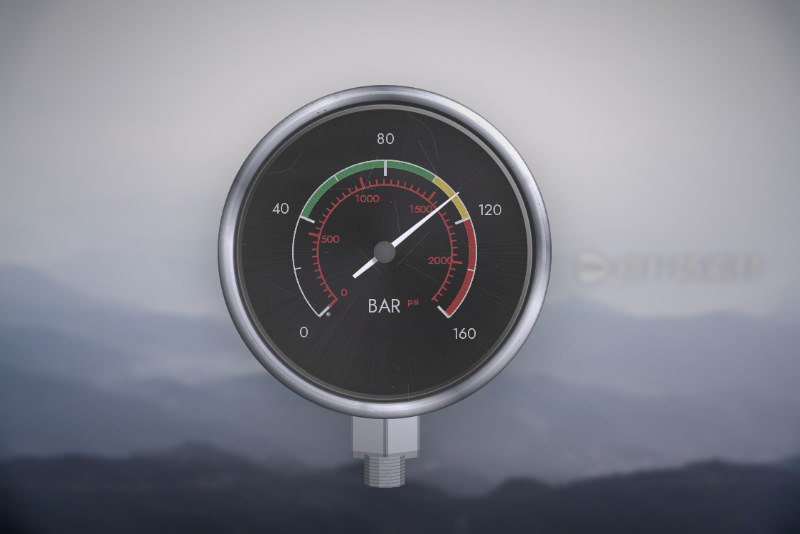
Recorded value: 110,bar
